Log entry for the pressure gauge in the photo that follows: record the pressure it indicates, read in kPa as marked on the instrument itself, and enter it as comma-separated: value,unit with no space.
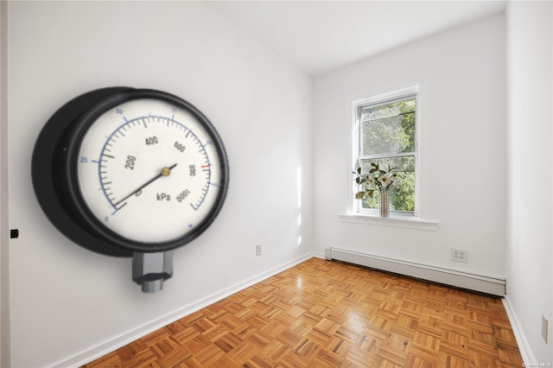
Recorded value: 20,kPa
